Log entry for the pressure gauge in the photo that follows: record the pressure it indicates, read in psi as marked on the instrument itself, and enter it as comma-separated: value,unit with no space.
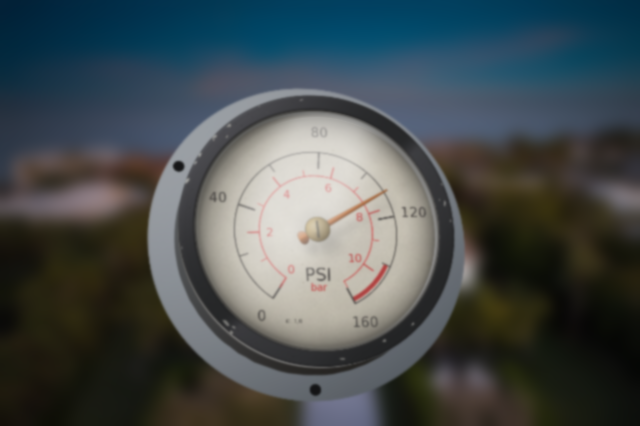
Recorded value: 110,psi
